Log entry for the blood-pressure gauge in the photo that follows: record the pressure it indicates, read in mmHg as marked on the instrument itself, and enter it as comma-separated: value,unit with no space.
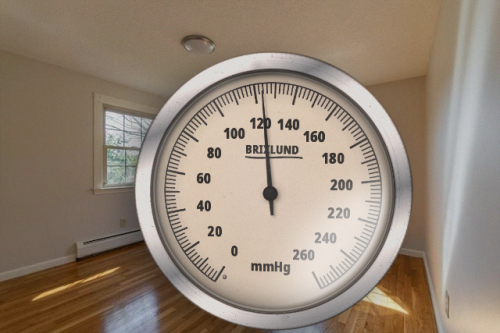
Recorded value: 124,mmHg
